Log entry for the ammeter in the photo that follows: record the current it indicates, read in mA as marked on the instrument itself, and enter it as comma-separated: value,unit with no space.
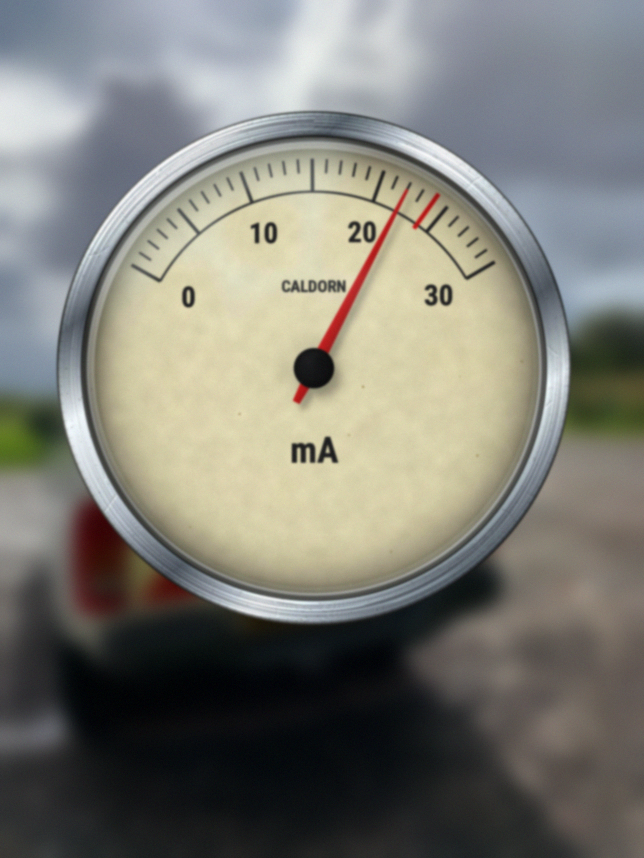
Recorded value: 22,mA
